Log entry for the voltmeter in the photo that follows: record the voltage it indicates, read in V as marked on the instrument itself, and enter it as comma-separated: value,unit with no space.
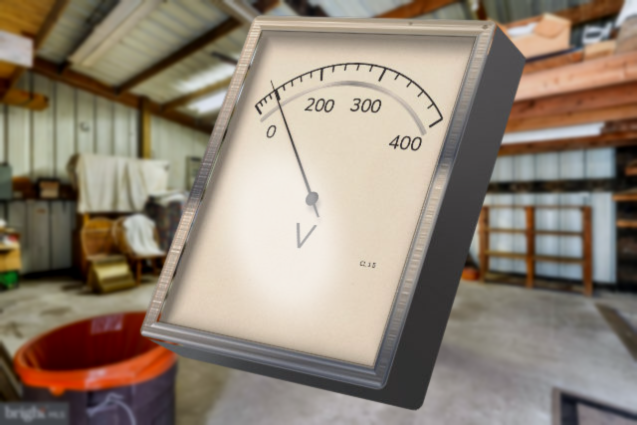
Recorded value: 100,V
